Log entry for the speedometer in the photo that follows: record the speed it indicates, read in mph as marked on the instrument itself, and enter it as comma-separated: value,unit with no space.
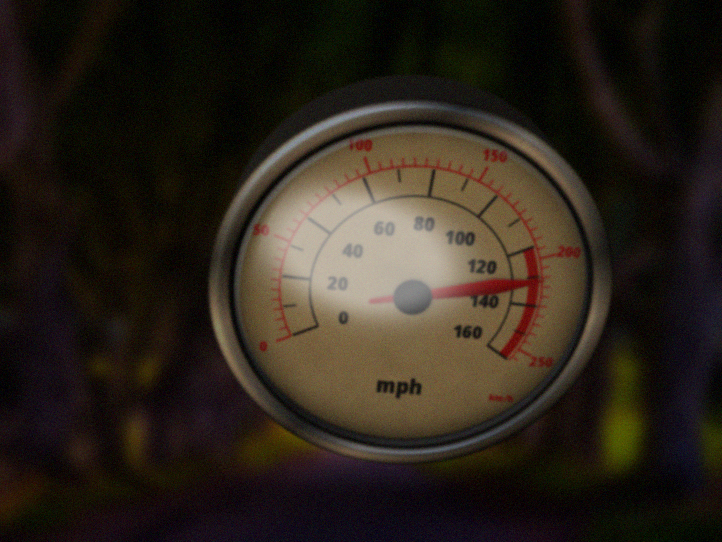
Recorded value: 130,mph
